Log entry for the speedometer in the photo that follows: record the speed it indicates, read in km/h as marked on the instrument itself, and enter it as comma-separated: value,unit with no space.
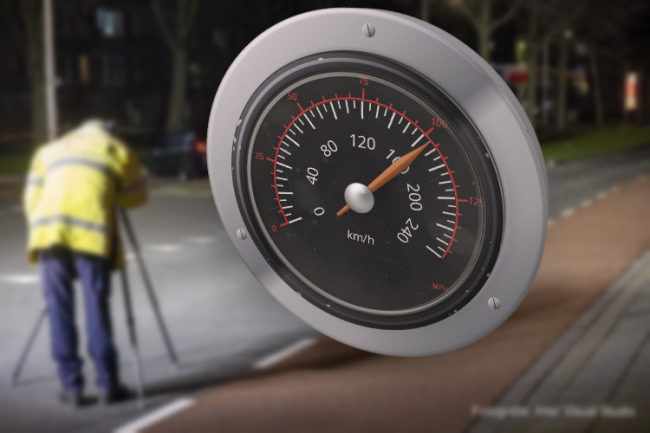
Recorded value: 165,km/h
